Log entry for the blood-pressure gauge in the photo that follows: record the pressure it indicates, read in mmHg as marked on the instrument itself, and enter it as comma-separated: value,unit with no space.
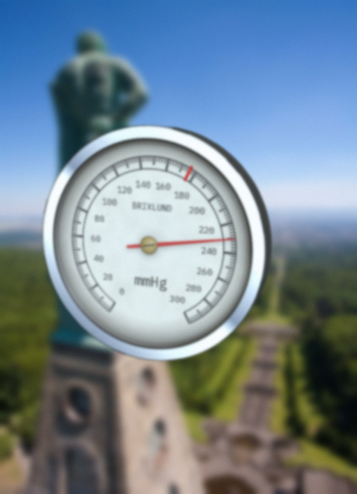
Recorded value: 230,mmHg
